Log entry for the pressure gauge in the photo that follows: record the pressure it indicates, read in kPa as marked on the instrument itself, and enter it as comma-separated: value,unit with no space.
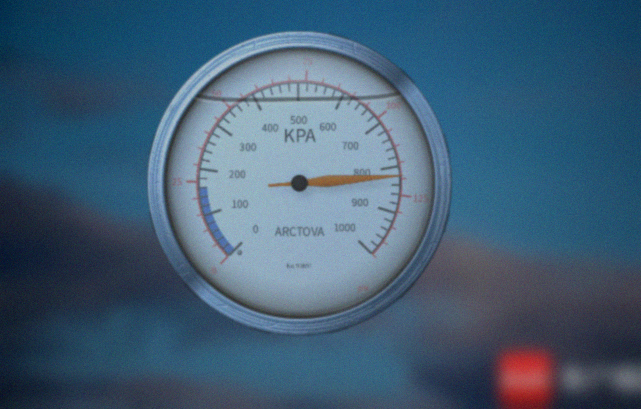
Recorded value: 820,kPa
